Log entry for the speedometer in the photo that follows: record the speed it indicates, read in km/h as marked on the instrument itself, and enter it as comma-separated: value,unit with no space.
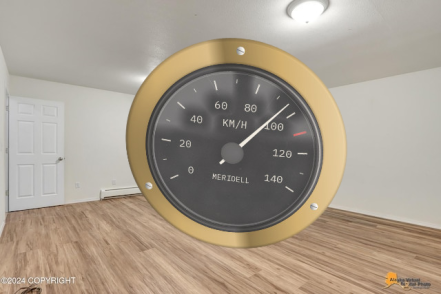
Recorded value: 95,km/h
